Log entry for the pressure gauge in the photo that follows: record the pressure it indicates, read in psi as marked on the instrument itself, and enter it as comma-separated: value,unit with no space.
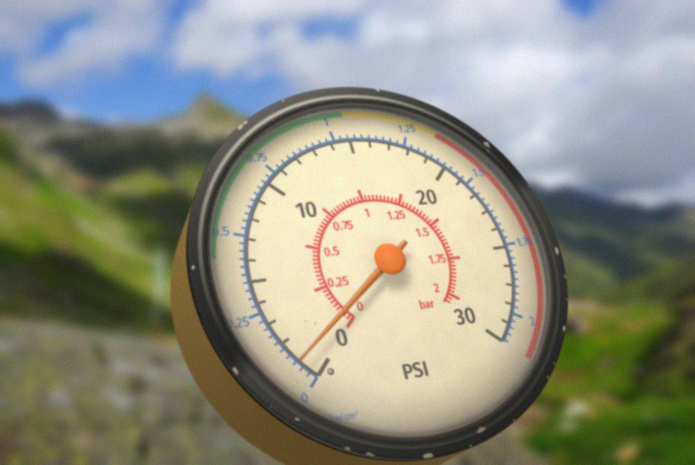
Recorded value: 1,psi
